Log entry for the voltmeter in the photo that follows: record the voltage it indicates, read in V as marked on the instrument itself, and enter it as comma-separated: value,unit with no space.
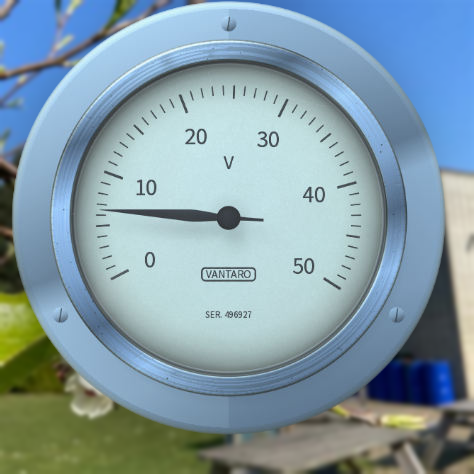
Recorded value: 6.5,V
